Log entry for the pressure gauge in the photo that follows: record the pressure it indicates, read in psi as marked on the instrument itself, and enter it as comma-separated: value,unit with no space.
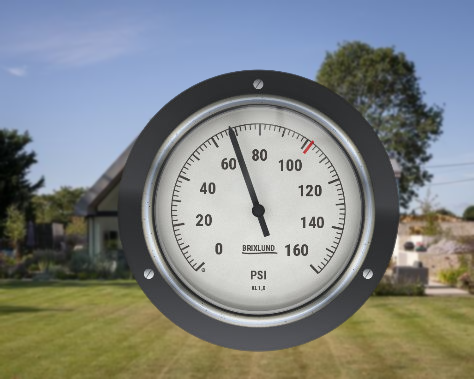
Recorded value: 68,psi
